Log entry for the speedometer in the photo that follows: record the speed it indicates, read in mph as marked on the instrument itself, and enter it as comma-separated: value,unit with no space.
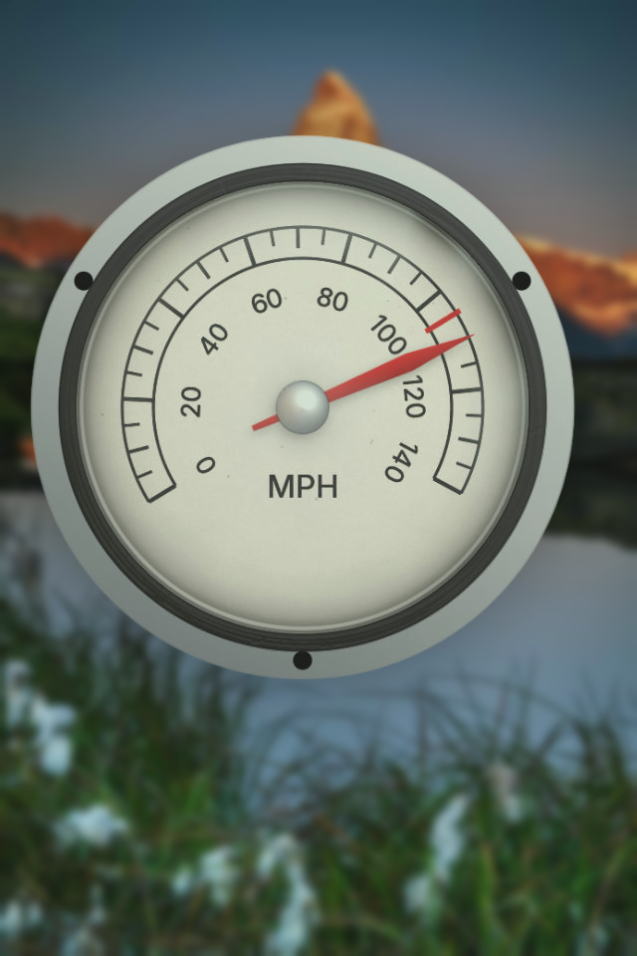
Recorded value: 110,mph
